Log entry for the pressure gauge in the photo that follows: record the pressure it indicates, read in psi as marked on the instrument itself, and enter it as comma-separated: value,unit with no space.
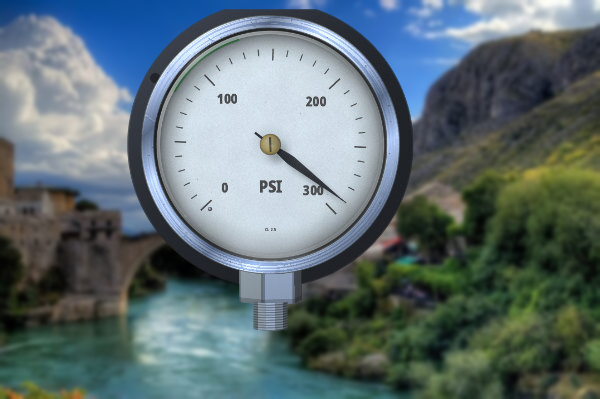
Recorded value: 290,psi
